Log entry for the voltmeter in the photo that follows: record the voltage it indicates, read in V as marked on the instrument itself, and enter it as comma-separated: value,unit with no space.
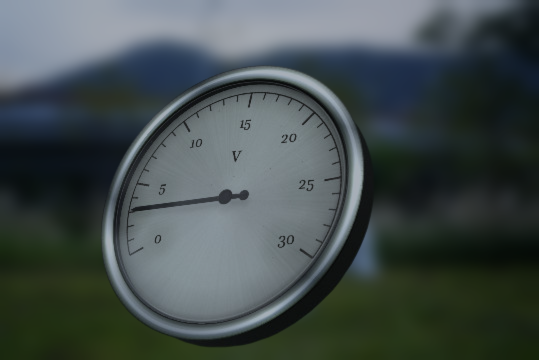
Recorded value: 3,V
